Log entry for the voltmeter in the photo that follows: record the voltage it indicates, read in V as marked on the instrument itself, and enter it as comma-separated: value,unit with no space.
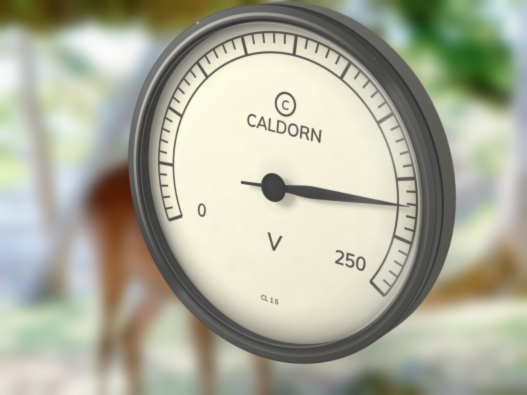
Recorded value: 210,V
